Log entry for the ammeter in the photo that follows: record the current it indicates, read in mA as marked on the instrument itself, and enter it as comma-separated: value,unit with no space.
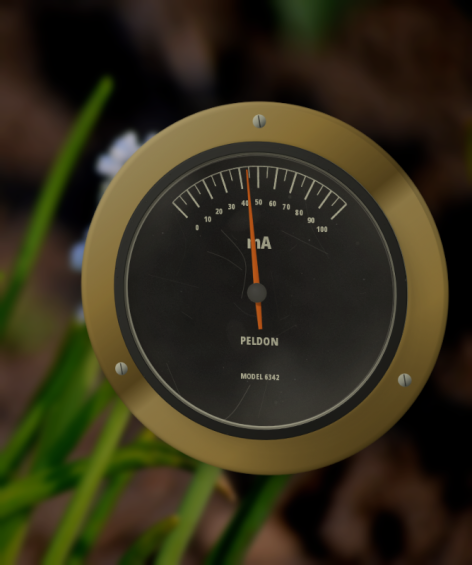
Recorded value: 45,mA
